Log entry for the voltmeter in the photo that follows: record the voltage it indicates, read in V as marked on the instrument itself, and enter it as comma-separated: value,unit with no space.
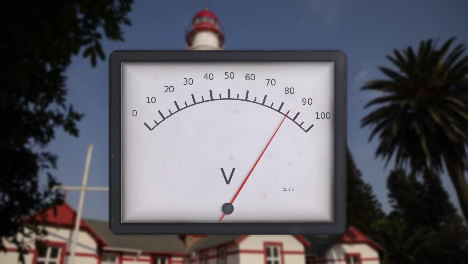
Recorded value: 85,V
